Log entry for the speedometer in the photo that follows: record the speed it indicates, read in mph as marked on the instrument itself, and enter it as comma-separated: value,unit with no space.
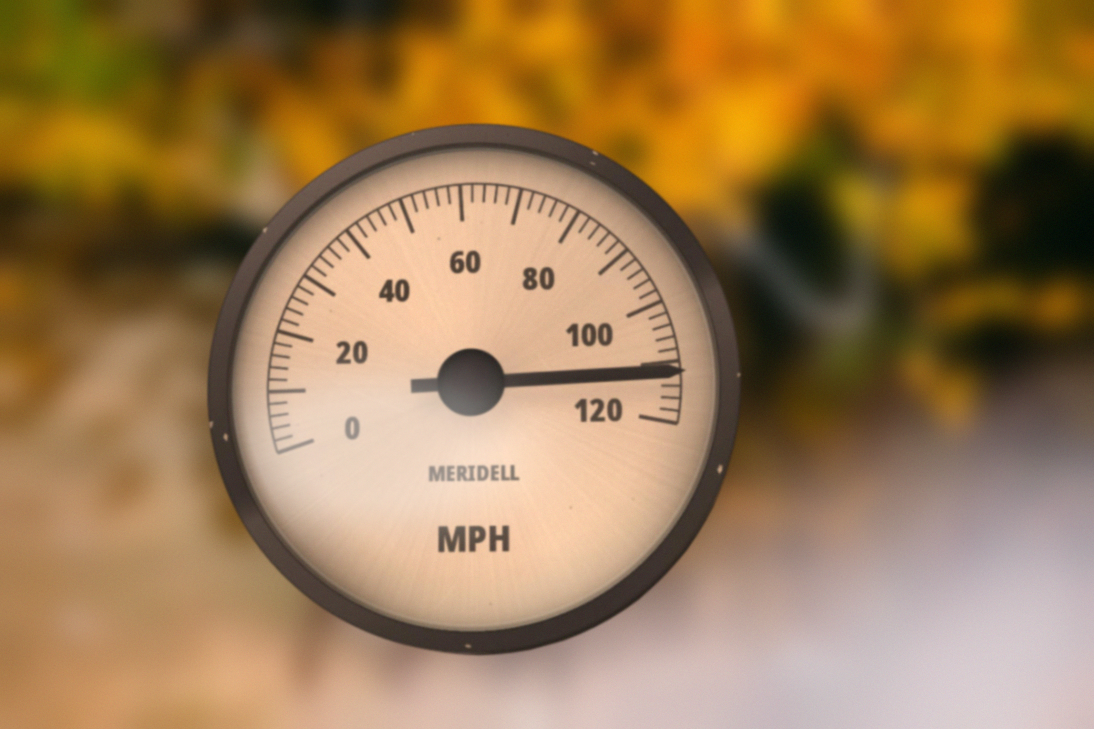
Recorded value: 112,mph
